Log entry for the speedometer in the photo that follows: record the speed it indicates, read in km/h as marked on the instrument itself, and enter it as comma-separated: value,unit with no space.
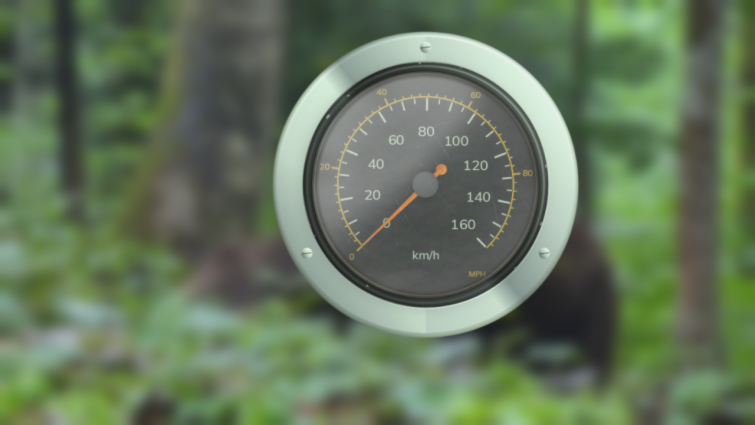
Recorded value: 0,km/h
